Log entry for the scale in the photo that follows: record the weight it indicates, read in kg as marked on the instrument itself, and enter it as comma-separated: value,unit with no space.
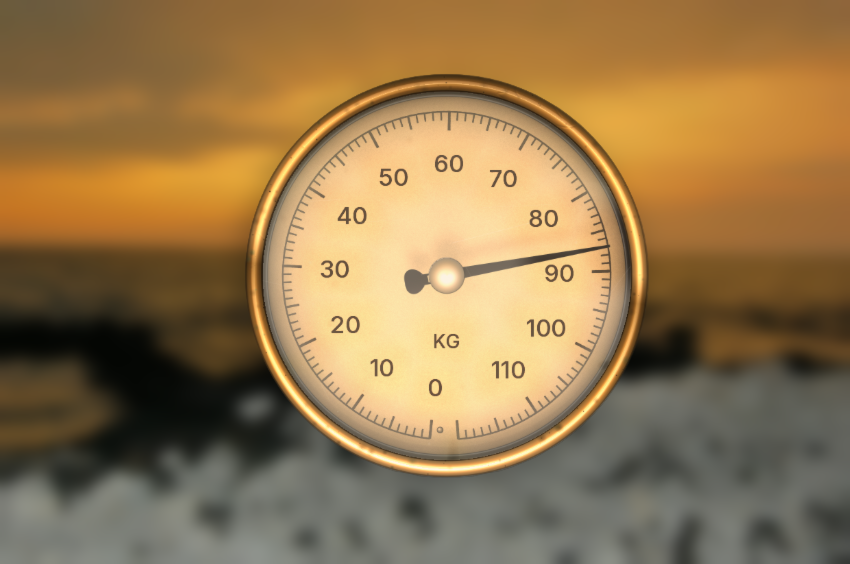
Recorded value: 87,kg
